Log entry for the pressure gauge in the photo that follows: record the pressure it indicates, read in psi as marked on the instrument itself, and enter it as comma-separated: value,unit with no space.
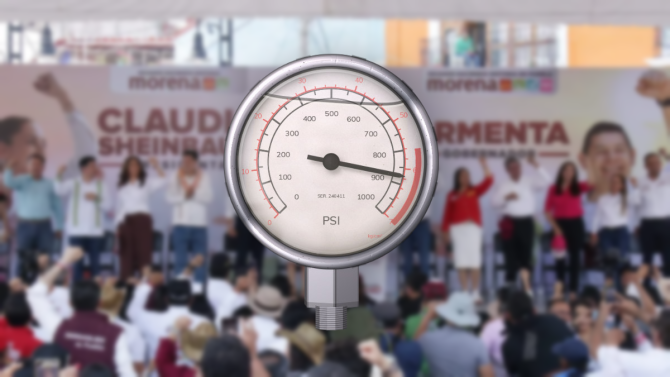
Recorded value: 875,psi
